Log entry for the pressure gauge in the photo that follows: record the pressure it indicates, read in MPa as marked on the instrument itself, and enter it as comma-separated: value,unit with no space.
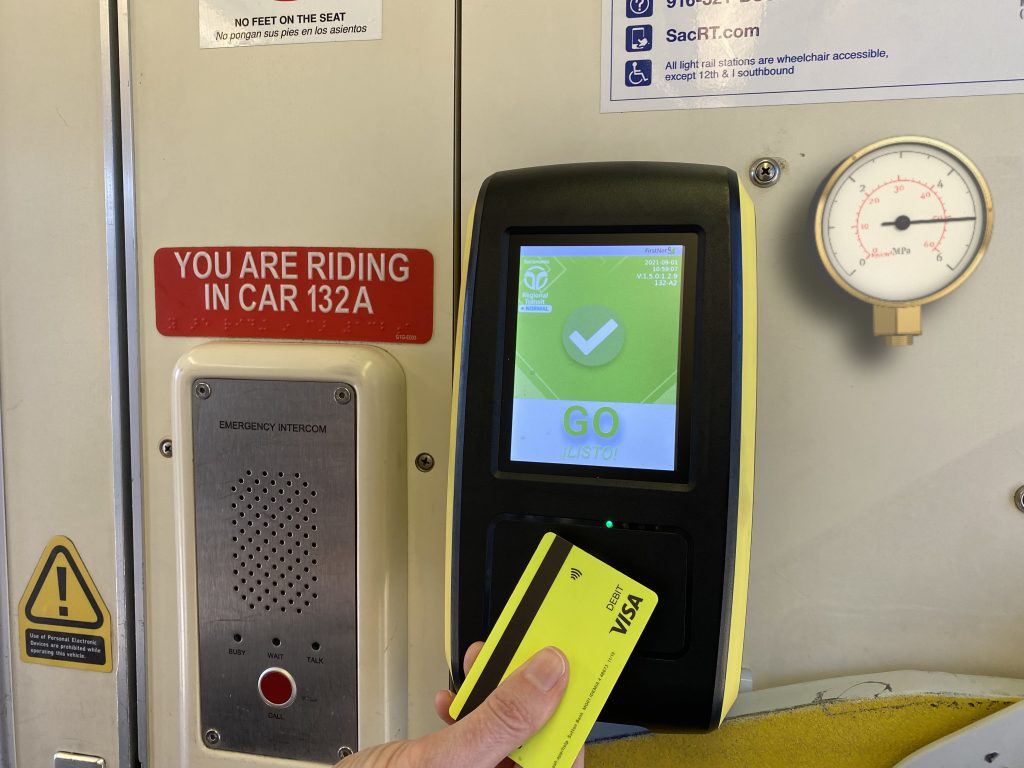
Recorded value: 5,MPa
